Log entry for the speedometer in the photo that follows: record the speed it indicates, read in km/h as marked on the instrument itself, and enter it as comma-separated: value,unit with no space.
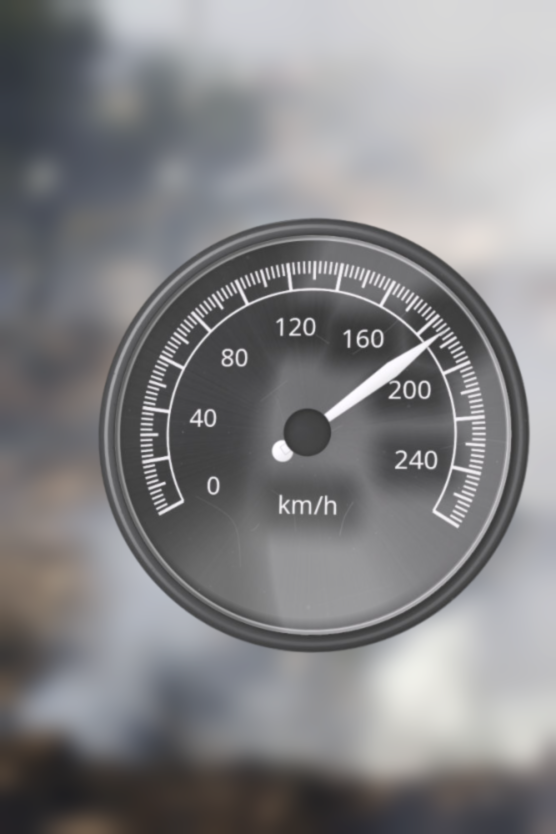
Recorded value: 186,km/h
